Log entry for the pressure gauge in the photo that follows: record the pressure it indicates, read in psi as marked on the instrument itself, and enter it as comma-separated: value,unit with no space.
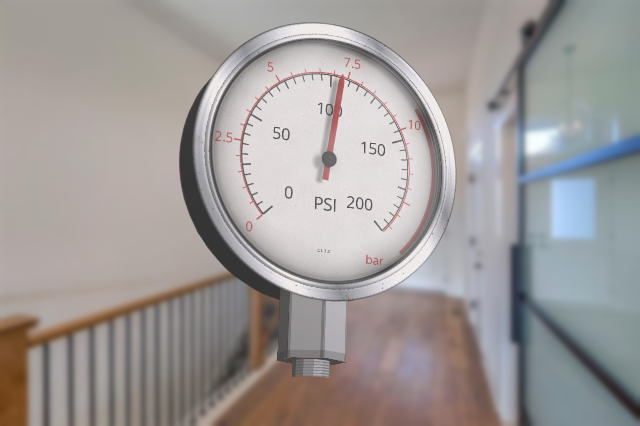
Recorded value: 105,psi
